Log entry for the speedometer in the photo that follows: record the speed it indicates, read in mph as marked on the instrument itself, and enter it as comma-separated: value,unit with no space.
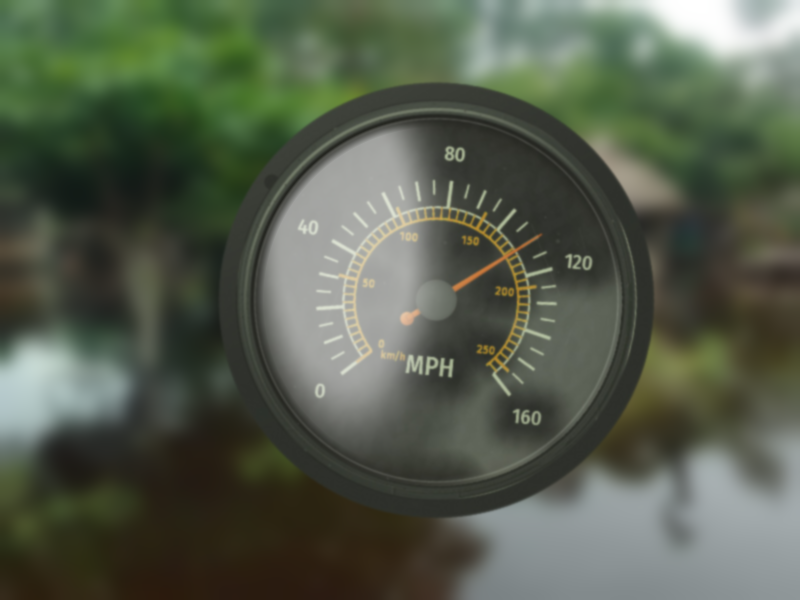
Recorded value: 110,mph
